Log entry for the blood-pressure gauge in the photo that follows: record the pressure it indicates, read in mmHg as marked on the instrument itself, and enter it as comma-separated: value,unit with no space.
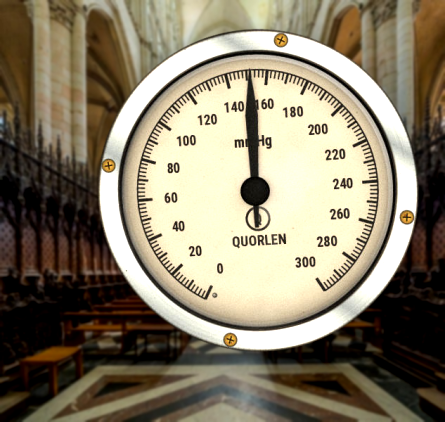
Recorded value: 152,mmHg
